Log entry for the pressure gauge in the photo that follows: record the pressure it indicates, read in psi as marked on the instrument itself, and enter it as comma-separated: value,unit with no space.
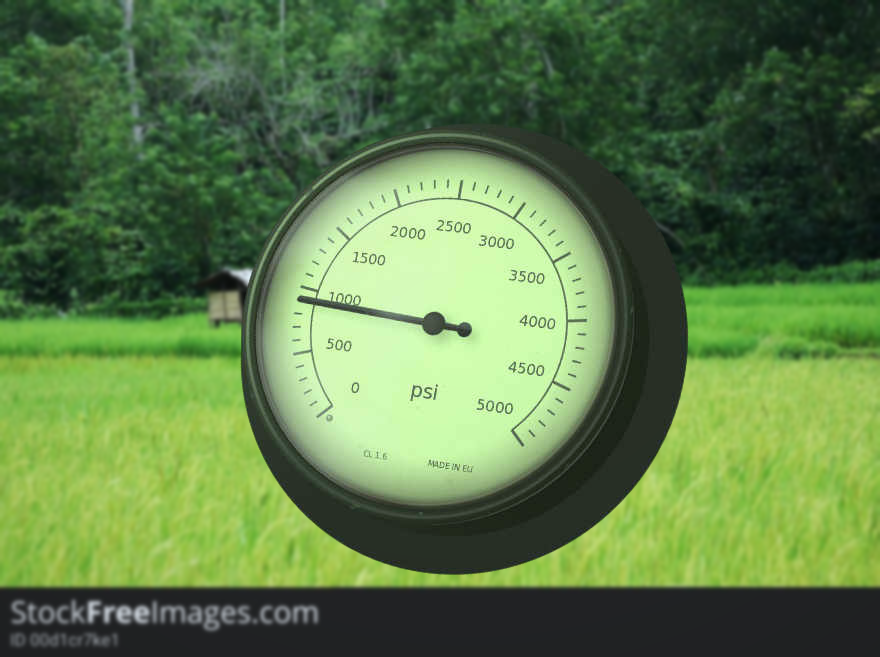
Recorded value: 900,psi
